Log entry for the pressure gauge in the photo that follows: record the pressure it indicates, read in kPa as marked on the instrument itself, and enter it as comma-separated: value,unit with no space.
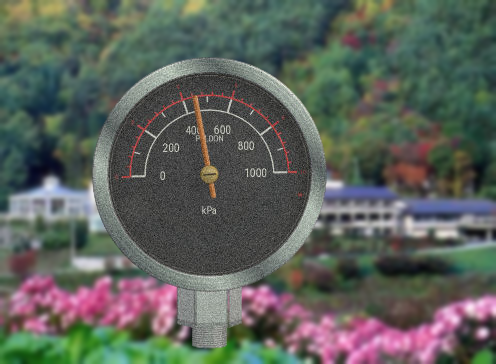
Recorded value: 450,kPa
